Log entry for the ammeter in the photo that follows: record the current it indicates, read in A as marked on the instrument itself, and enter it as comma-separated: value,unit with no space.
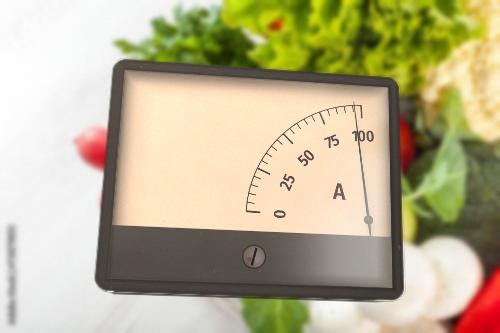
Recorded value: 95,A
